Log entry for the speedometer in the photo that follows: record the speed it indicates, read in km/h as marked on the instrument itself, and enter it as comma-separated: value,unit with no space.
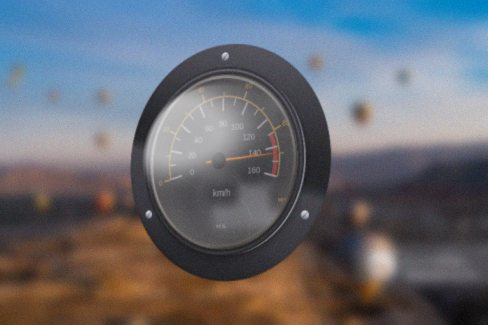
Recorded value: 145,km/h
